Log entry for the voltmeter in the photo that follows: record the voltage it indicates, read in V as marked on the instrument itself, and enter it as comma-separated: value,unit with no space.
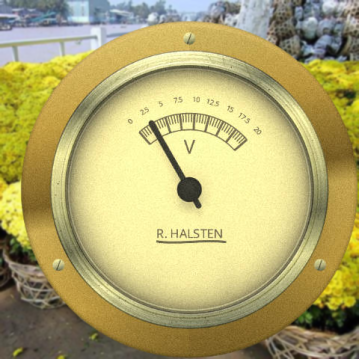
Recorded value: 2.5,V
